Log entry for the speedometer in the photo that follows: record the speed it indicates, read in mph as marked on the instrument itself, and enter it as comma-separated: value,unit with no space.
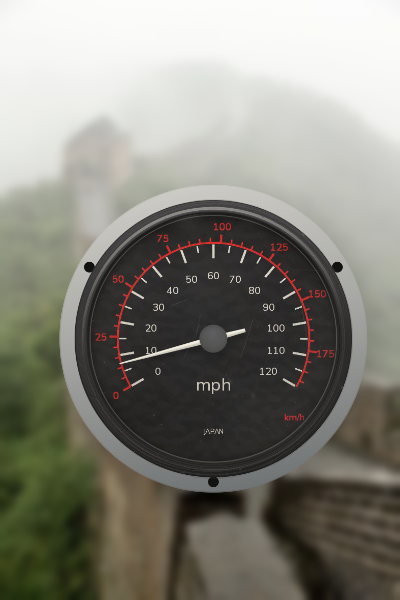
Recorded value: 7.5,mph
